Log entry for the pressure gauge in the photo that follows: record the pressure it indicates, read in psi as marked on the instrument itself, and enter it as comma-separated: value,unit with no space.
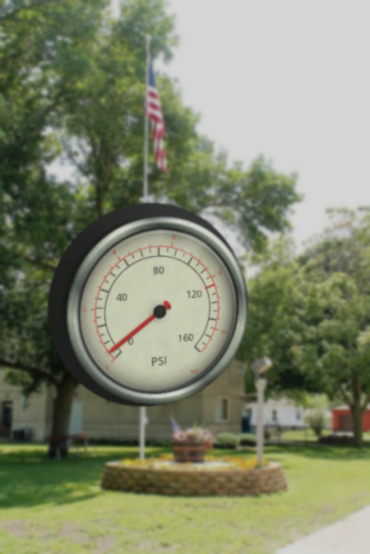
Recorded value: 5,psi
